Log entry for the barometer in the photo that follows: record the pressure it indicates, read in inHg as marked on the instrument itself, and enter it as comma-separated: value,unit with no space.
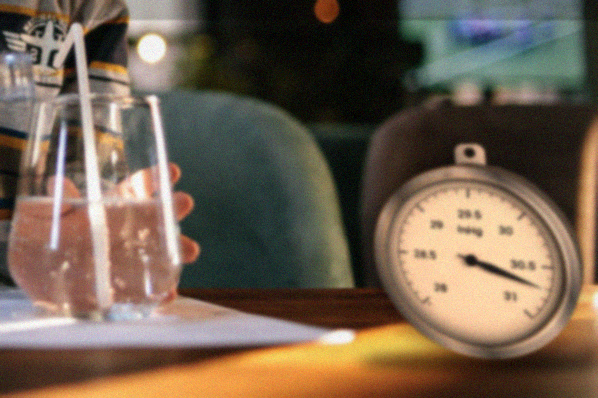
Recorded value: 30.7,inHg
